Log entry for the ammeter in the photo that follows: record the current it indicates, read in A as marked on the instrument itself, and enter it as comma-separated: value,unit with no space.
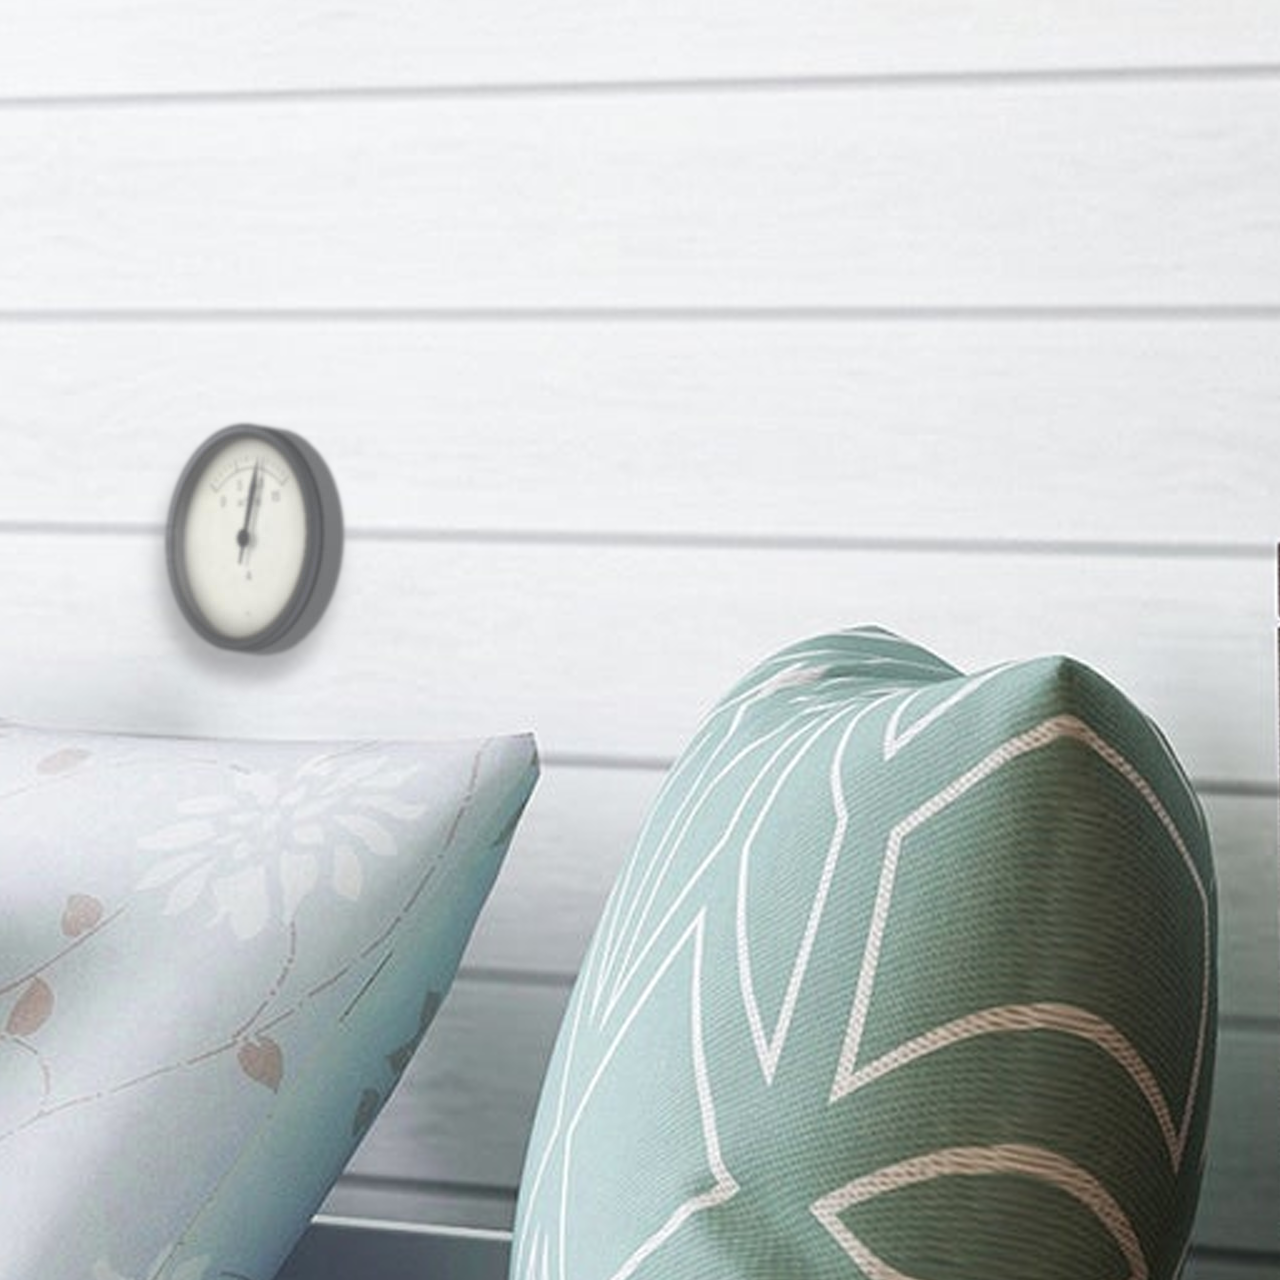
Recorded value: 10,A
